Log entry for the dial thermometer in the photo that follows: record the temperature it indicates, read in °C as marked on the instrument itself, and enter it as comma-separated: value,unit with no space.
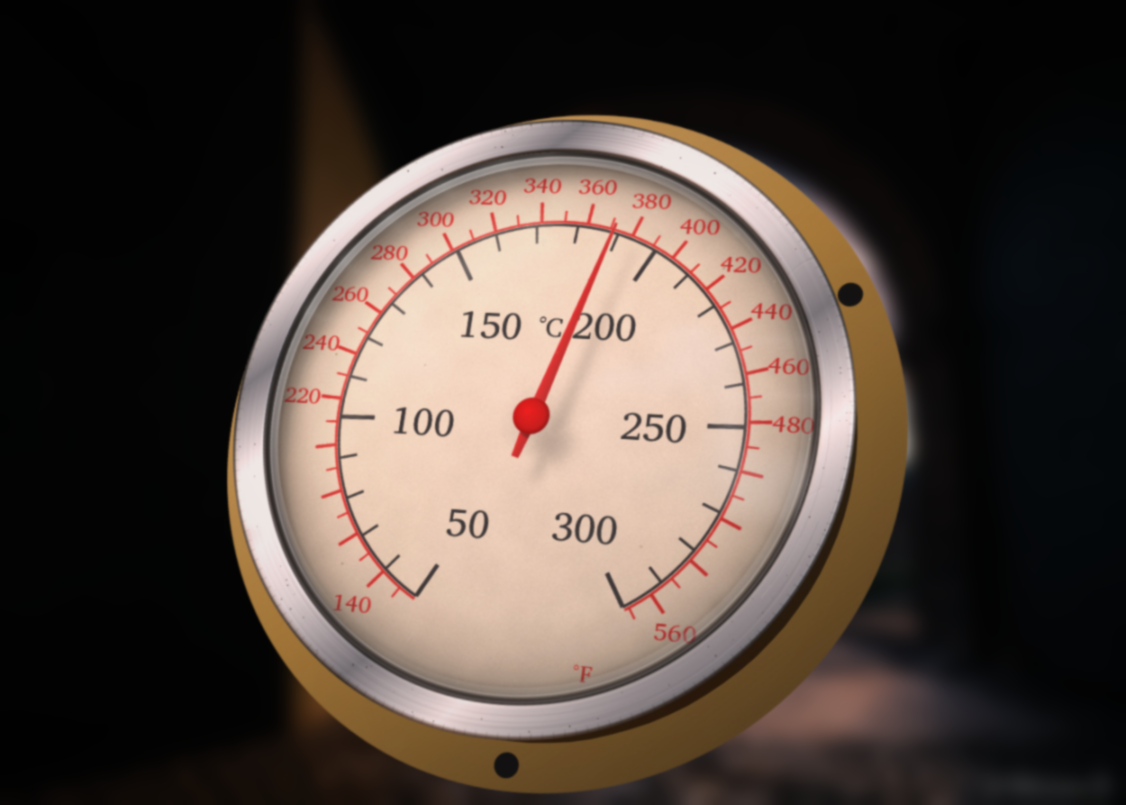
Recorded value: 190,°C
